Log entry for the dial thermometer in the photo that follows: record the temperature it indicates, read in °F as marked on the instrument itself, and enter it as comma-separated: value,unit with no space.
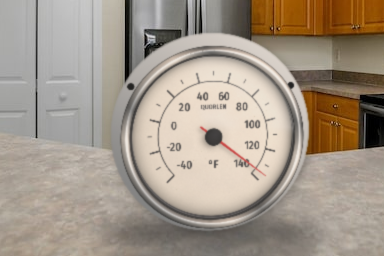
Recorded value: 135,°F
